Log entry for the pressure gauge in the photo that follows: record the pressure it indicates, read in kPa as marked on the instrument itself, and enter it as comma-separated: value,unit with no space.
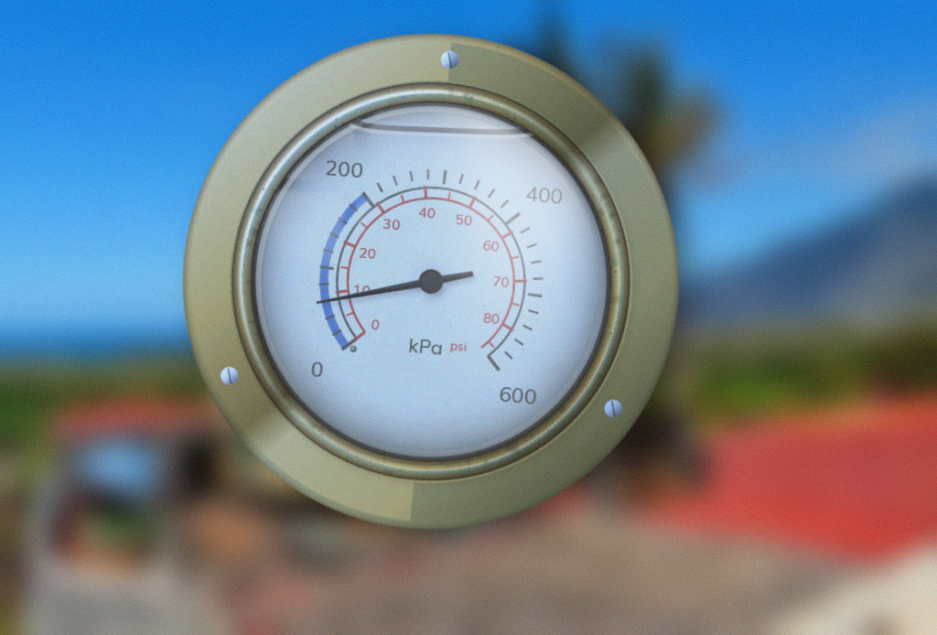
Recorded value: 60,kPa
